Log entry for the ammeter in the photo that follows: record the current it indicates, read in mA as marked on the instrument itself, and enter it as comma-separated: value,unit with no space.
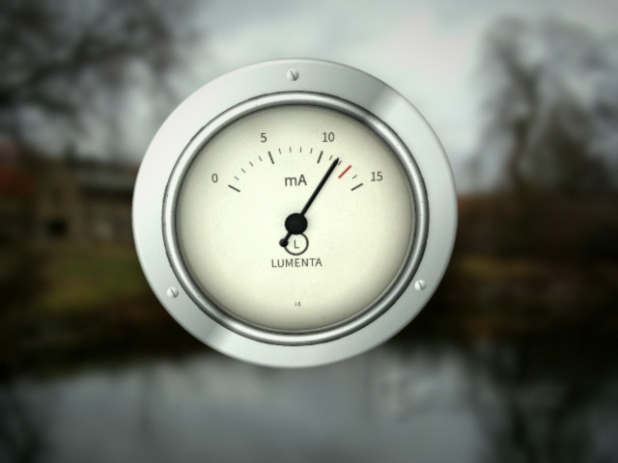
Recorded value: 11.5,mA
